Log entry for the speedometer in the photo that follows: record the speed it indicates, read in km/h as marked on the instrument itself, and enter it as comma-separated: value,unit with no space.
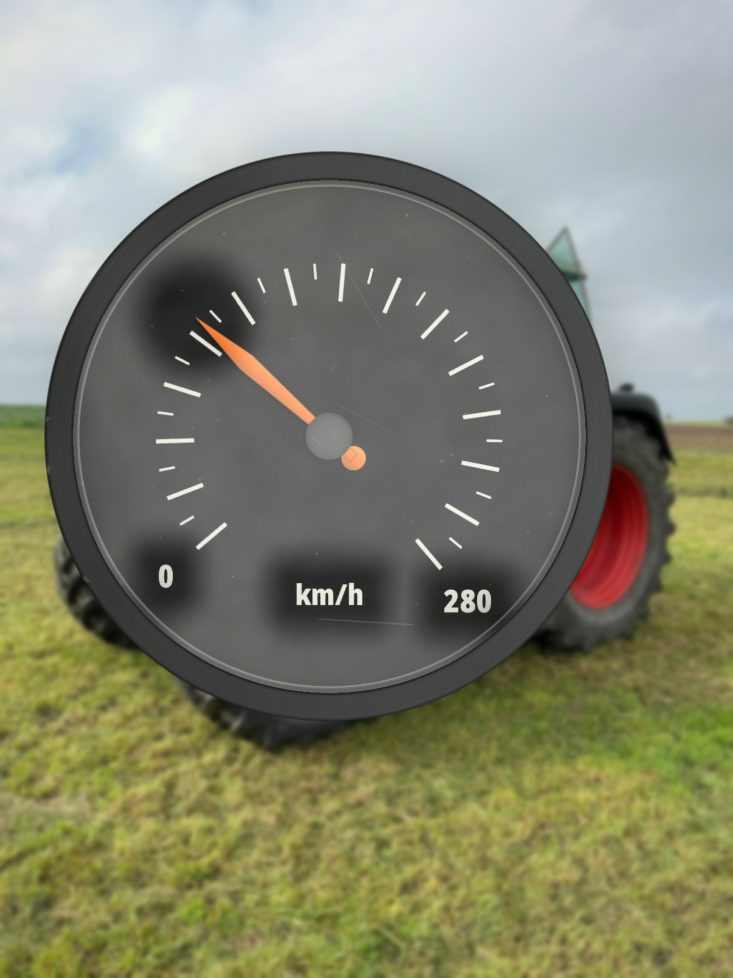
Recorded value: 85,km/h
